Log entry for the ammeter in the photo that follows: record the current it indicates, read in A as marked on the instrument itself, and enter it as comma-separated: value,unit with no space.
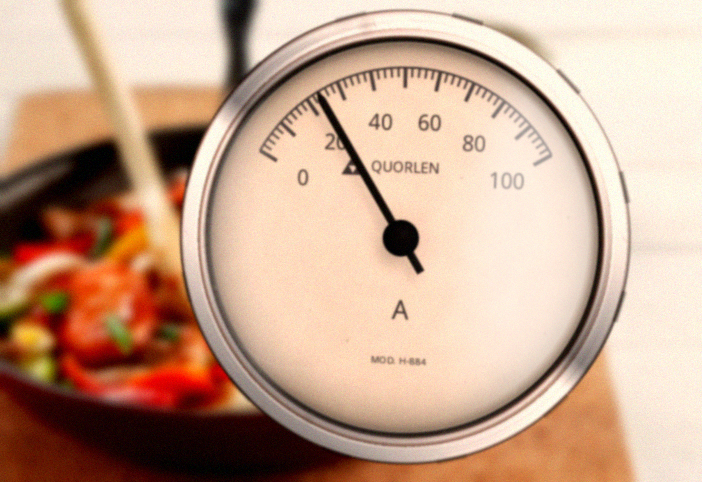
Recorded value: 24,A
